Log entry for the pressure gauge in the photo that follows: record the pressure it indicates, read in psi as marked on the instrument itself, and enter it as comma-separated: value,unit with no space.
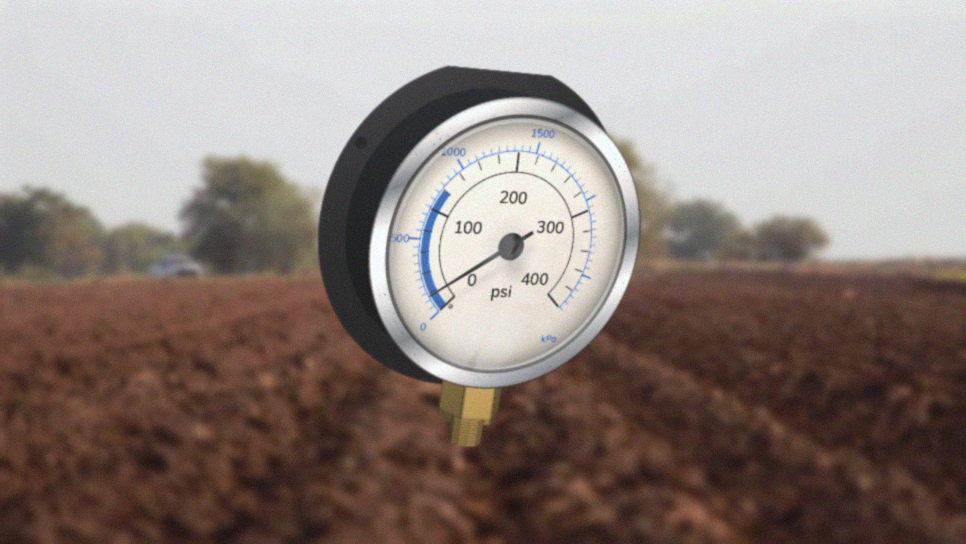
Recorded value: 20,psi
